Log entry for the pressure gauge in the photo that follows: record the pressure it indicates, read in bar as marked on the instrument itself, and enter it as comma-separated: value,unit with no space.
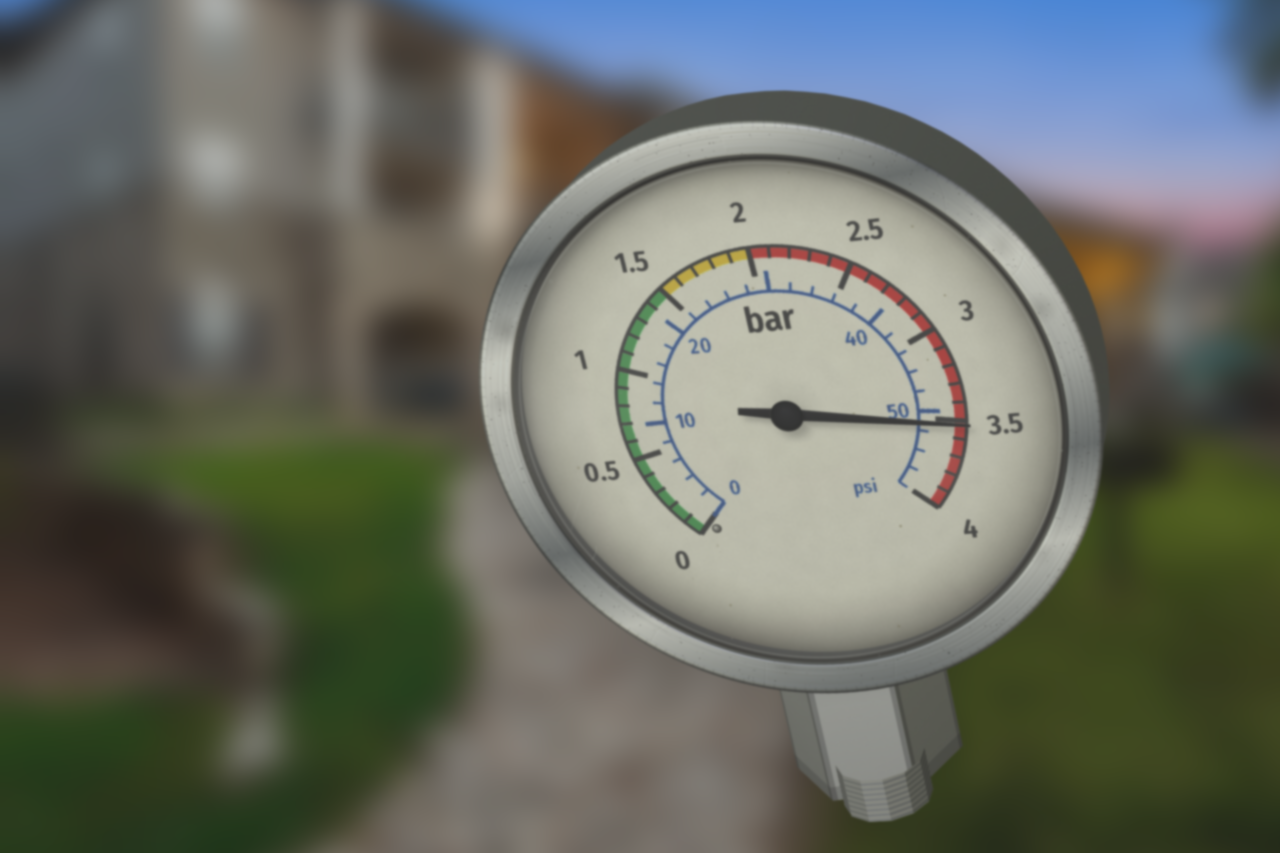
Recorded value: 3.5,bar
